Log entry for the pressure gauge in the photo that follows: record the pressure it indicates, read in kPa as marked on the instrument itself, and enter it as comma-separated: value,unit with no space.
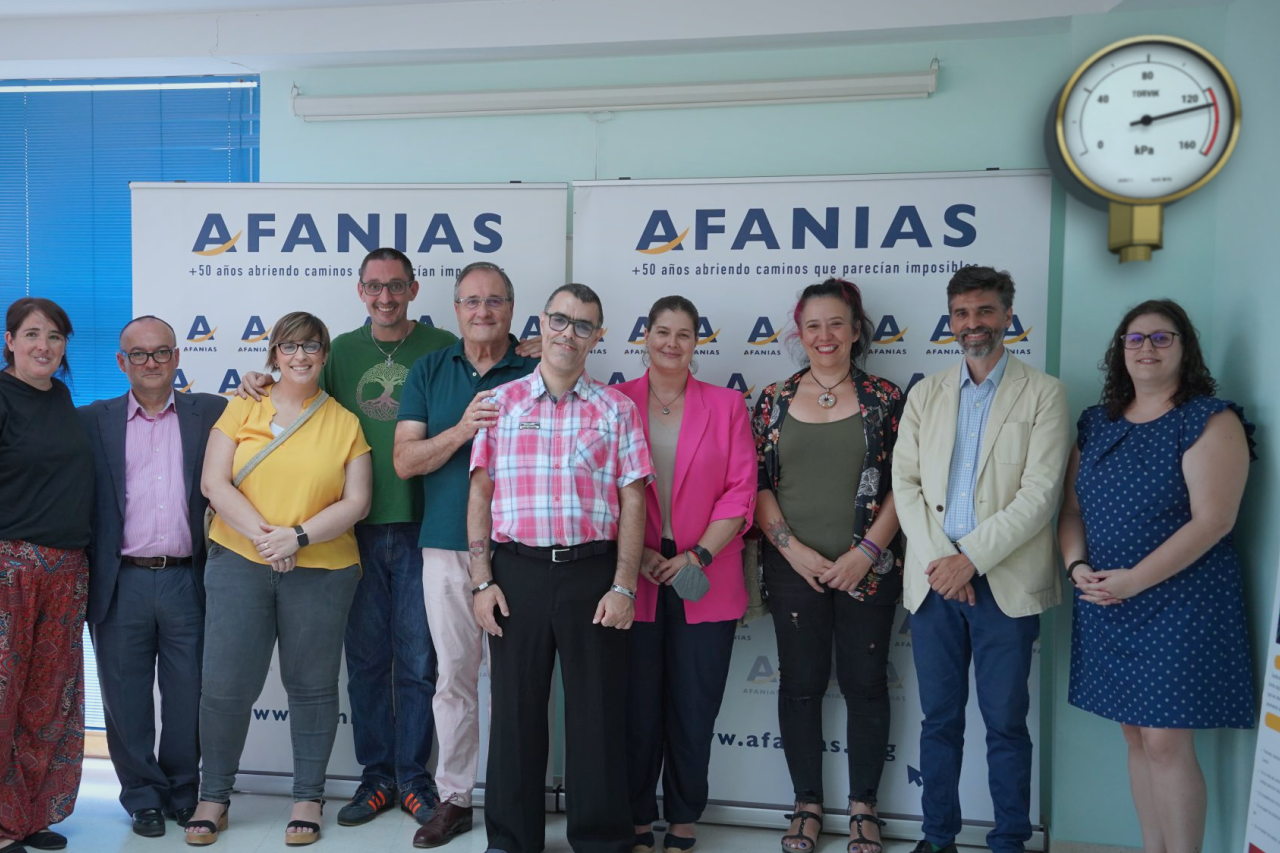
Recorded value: 130,kPa
